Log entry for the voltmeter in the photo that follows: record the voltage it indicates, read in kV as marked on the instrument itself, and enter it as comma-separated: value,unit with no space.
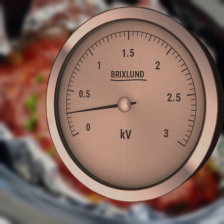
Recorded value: 0.25,kV
